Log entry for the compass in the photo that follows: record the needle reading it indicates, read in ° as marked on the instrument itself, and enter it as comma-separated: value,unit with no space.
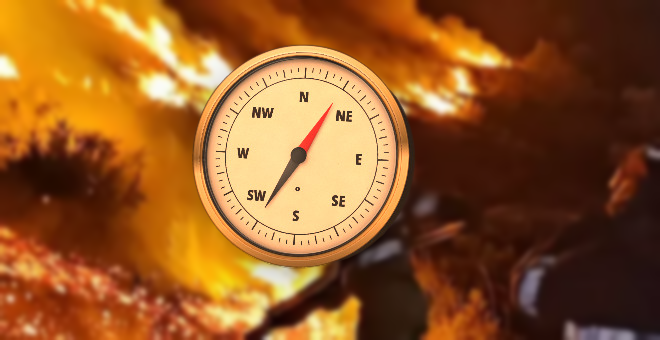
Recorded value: 30,°
